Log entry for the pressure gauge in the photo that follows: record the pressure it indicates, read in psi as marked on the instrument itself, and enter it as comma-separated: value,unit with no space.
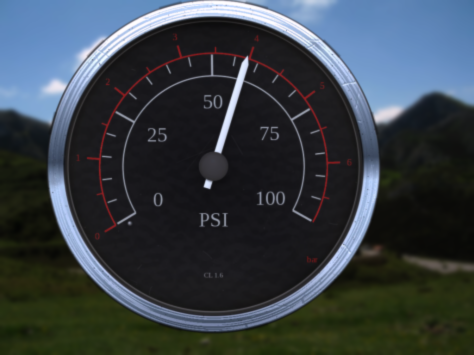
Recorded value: 57.5,psi
